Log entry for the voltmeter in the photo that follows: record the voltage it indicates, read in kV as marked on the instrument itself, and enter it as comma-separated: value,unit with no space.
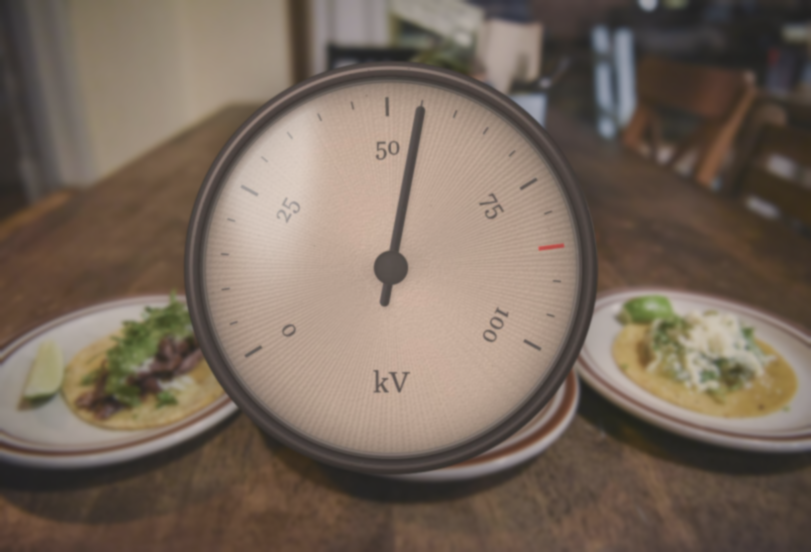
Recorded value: 55,kV
